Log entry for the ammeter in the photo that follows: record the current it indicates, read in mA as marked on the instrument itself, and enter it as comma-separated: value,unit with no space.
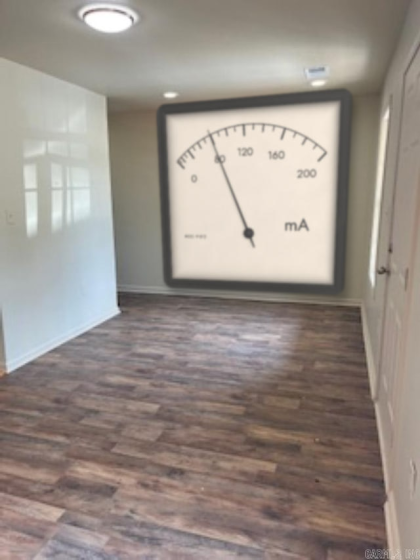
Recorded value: 80,mA
